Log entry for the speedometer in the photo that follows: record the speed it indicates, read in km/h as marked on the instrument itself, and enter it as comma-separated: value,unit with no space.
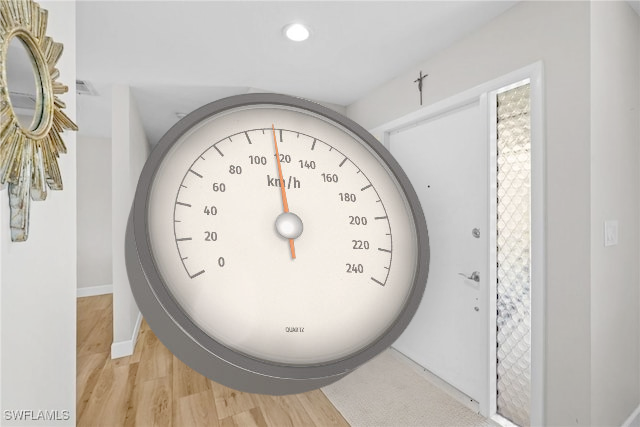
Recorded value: 115,km/h
